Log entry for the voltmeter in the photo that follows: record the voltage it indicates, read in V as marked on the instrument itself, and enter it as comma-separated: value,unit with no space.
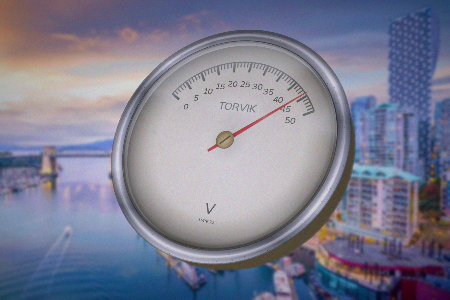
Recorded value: 45,V
